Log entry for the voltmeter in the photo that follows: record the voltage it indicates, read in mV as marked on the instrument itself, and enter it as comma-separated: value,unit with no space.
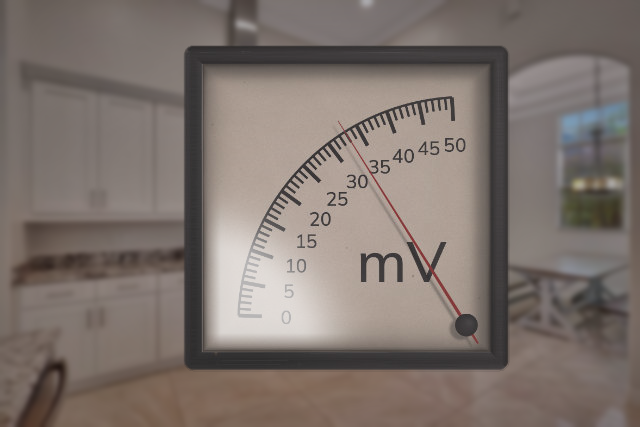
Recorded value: 33,mV
